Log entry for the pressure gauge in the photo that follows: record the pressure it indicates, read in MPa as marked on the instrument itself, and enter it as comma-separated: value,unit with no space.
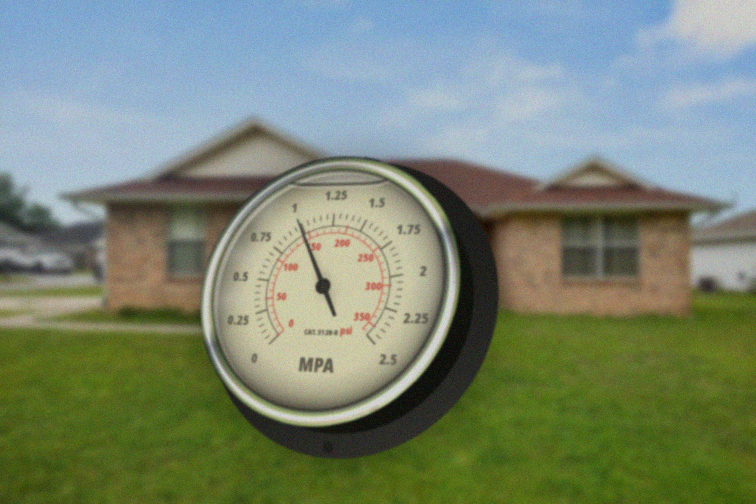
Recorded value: 1,MPa
